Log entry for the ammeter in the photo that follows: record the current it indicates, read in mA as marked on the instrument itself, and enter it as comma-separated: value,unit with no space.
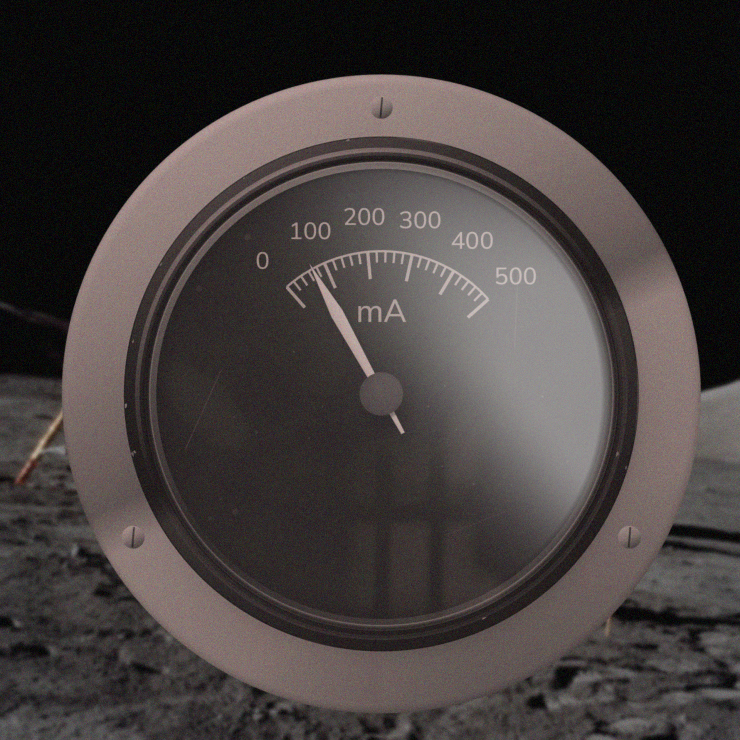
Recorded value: 70,mA
